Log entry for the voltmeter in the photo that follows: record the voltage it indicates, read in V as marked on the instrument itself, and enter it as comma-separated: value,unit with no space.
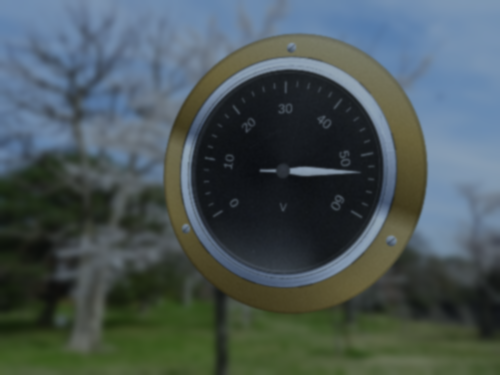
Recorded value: 53,V
